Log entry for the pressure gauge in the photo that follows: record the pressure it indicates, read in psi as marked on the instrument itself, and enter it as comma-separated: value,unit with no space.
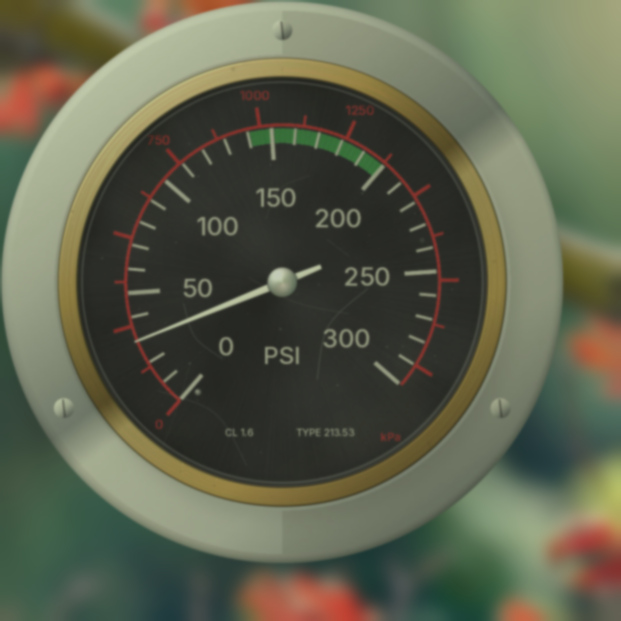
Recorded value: 30,psi
